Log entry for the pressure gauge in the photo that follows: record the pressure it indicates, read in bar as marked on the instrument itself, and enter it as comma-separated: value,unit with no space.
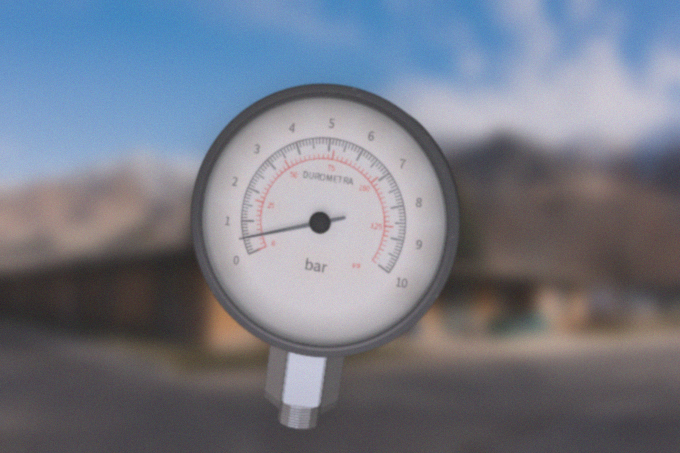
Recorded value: 0.5,bar
